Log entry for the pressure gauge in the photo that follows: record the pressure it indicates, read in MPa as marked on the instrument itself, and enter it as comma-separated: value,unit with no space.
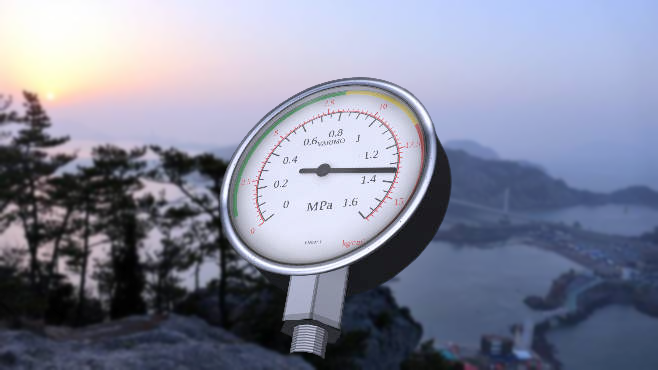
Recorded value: 1.35,MPa
